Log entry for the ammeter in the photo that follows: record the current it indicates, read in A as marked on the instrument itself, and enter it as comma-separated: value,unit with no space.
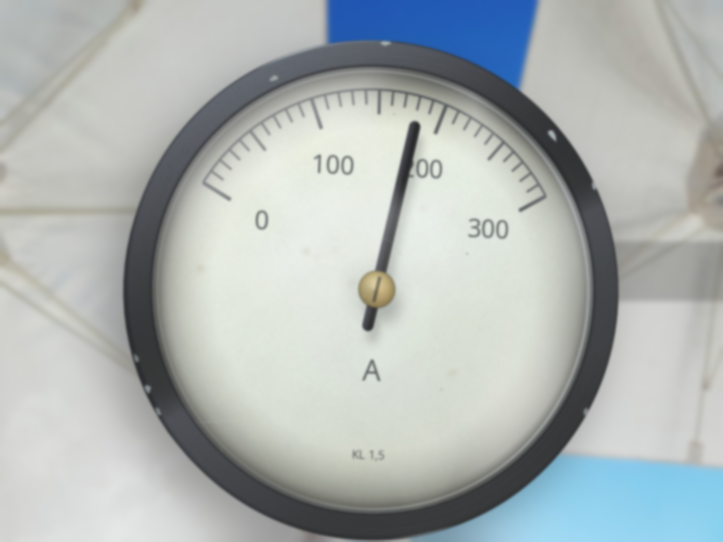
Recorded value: 180,A
